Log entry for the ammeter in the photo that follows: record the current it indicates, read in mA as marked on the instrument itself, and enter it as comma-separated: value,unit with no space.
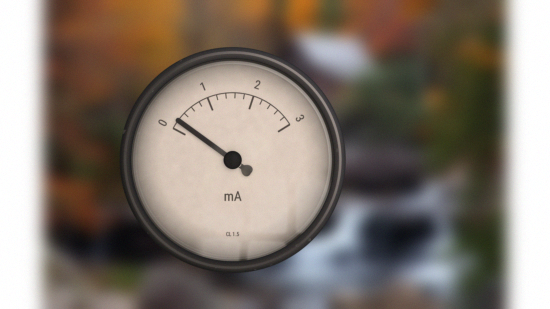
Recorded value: 0.2,mA
